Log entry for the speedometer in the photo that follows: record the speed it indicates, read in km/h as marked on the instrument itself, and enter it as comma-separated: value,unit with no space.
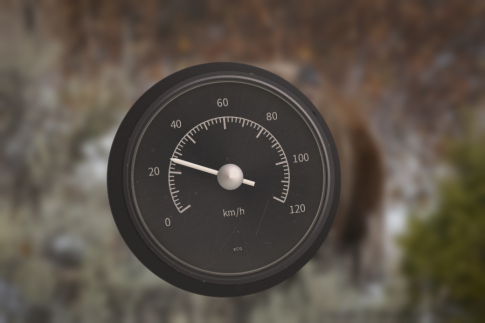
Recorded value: 26,km/h
